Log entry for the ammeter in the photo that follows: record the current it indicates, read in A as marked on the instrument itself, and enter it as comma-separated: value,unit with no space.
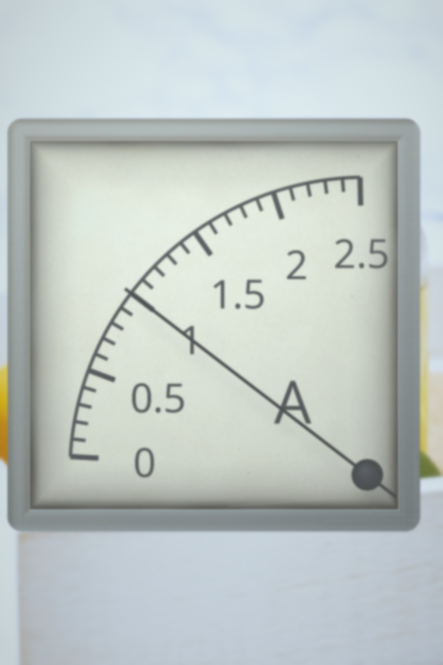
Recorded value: 1,A
